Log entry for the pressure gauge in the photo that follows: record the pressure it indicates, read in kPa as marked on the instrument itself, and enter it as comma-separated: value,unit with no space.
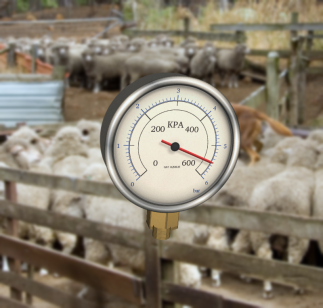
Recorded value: 550,kPa
